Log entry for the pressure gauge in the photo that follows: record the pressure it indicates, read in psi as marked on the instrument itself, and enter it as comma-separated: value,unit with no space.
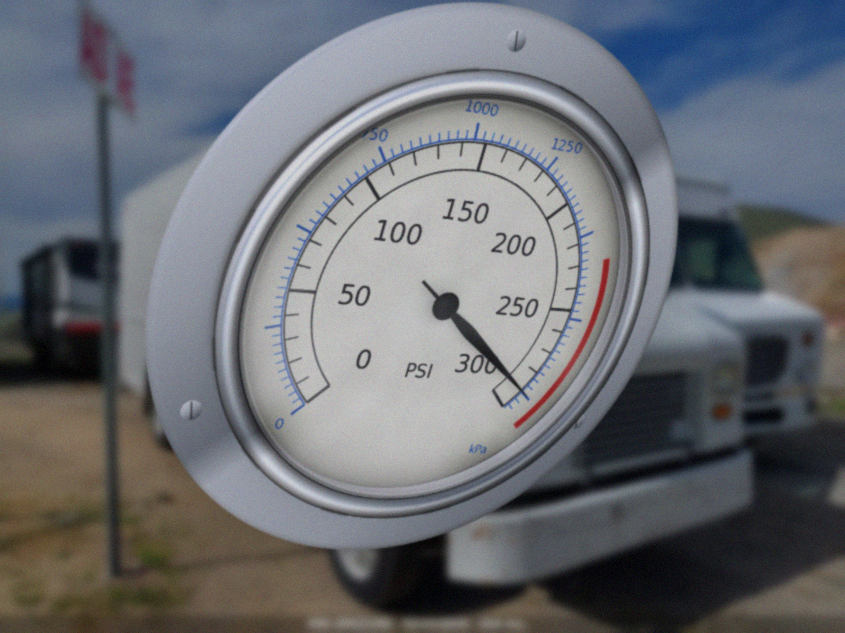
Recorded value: 290,psi
